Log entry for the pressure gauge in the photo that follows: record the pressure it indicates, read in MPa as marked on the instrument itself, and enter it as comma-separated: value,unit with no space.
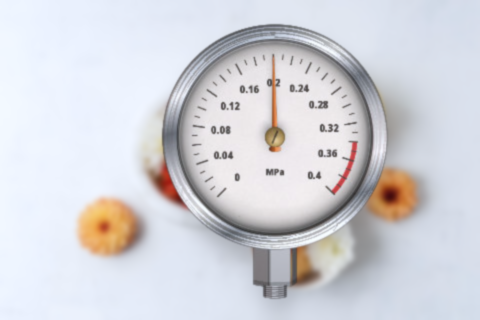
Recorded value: 0.2,MPa
